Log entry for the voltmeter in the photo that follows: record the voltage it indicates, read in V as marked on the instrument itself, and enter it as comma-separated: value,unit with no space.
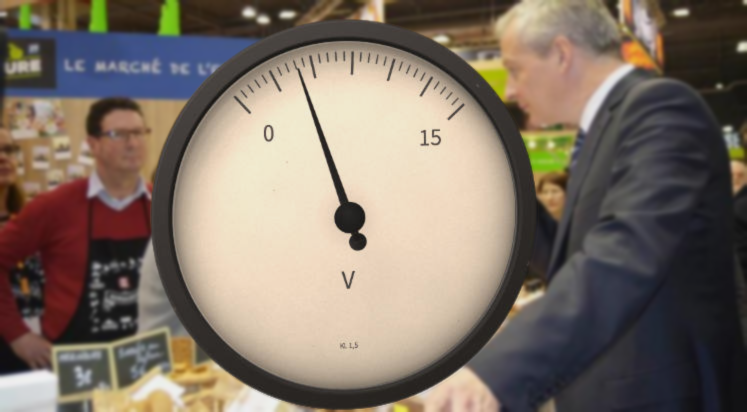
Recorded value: 4,V
